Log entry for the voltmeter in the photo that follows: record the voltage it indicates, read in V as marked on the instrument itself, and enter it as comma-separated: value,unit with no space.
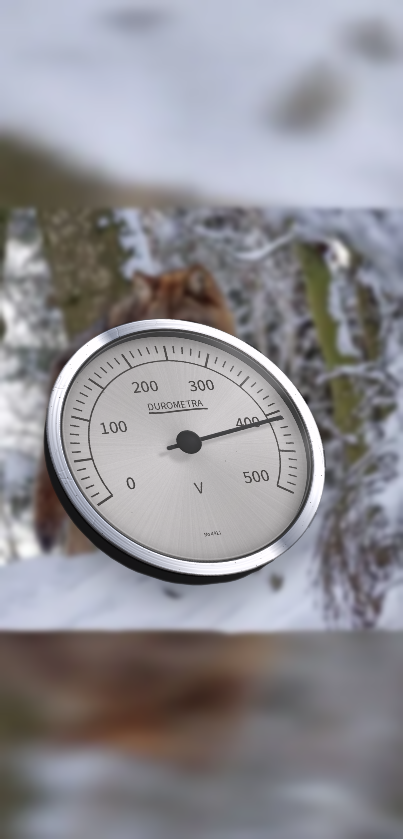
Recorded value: 410,V
